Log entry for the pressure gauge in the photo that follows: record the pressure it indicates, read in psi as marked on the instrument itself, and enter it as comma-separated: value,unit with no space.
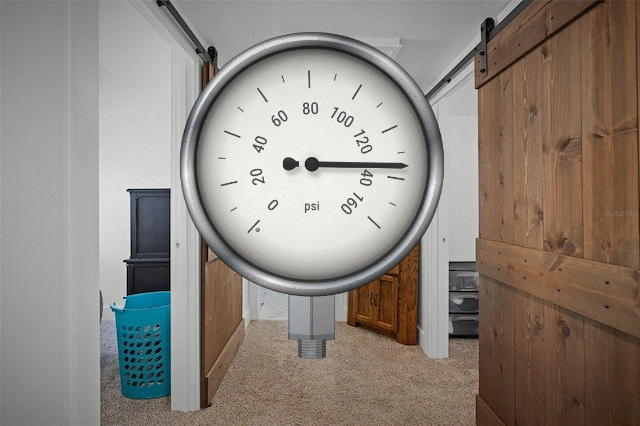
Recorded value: 135,psi
